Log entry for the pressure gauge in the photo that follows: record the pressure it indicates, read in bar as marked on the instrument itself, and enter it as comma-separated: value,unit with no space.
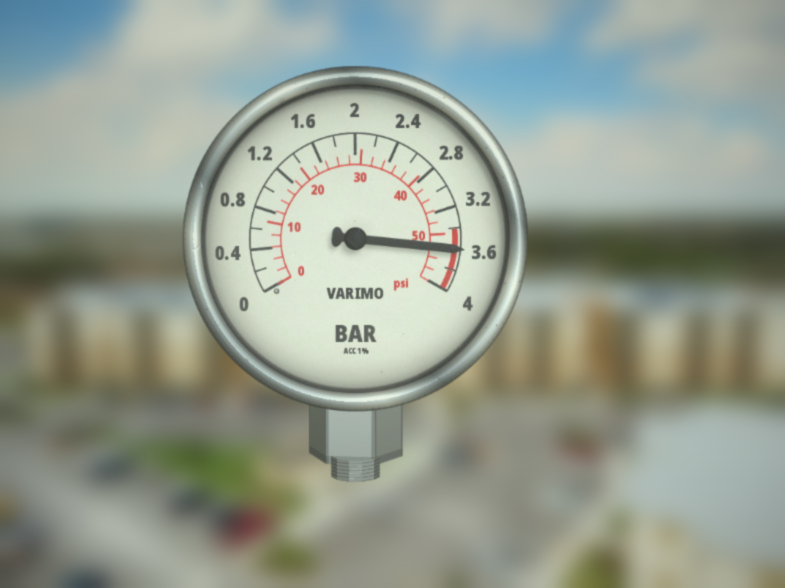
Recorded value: 3.6,bar
